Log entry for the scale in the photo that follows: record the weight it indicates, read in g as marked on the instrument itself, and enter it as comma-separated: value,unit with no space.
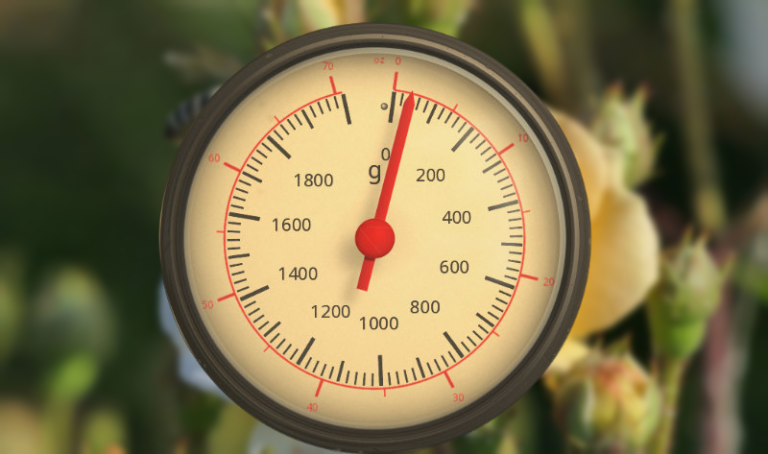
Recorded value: 40,g
